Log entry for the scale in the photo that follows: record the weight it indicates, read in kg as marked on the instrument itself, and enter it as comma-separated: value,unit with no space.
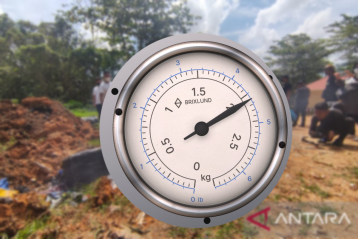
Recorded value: 2.05,kg
